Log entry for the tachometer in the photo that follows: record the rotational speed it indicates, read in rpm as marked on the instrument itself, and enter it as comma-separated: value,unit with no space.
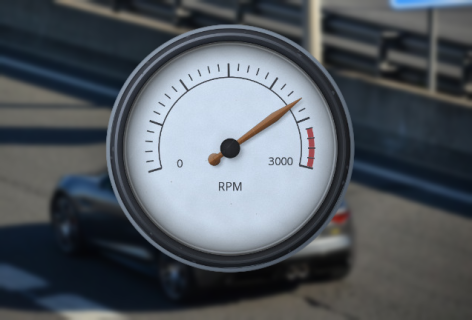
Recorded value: 2300,rpm
